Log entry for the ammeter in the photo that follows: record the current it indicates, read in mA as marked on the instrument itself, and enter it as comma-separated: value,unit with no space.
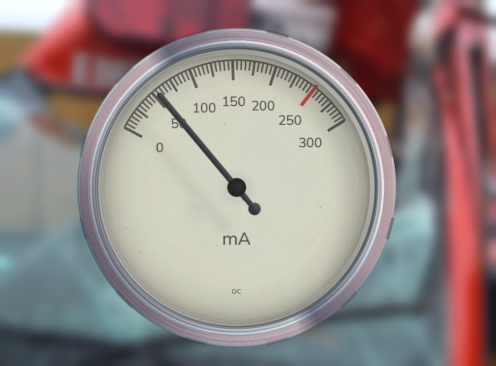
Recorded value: 55,mA
